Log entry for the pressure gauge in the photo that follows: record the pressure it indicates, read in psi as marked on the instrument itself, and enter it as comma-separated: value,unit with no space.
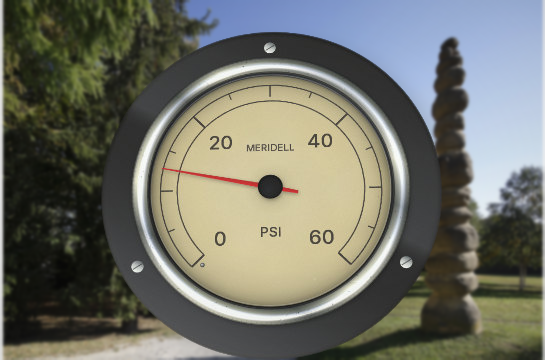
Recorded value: 12.5,psi
